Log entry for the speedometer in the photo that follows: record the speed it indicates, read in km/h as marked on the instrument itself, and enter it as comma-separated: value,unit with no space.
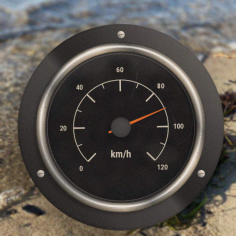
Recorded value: 90,km/h
